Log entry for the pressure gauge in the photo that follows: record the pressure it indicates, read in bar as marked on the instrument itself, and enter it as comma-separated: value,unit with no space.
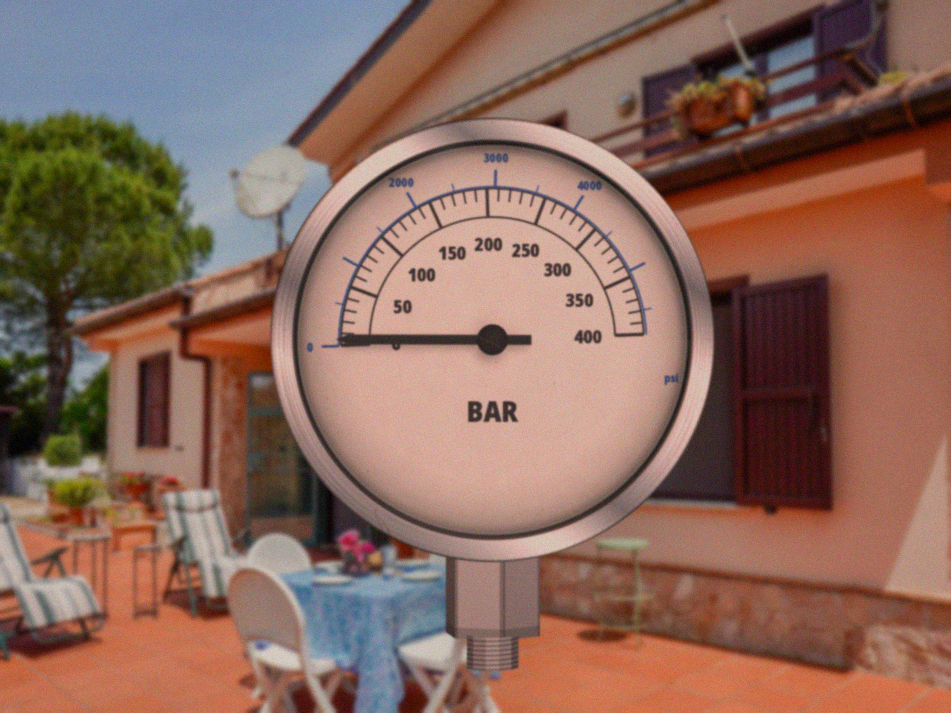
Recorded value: 5,bar
